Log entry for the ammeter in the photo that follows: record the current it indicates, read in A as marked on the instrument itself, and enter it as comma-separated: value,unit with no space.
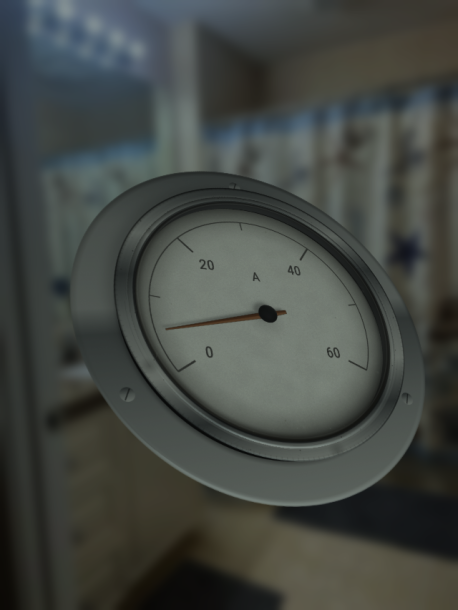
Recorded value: 5,A
